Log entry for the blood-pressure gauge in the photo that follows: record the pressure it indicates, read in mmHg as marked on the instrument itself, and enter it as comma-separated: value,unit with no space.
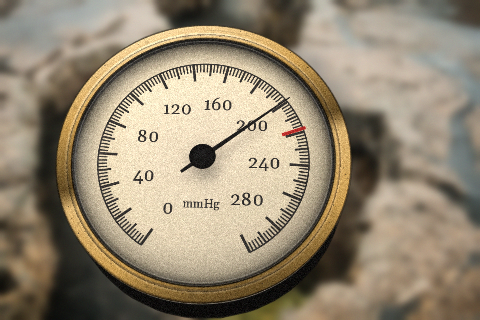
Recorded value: 200,mmHg
